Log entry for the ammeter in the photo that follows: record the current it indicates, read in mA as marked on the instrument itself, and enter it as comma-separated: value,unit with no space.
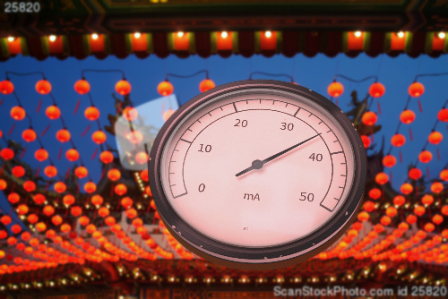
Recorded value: 36,mA
